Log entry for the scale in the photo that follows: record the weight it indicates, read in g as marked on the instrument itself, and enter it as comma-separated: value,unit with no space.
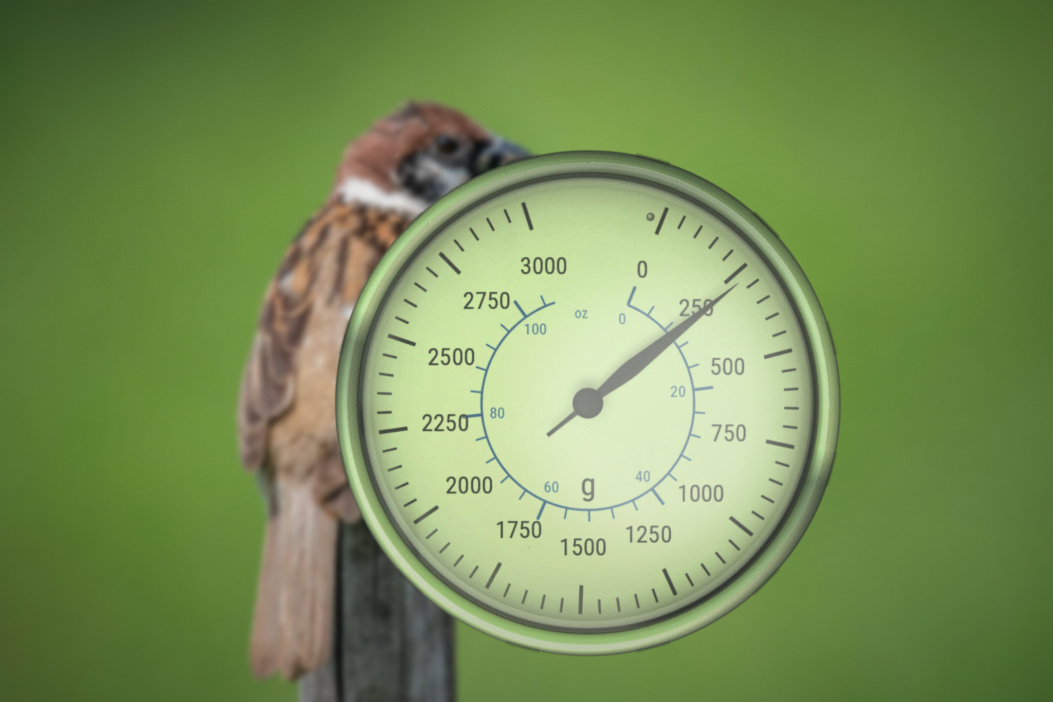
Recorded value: 275,g
